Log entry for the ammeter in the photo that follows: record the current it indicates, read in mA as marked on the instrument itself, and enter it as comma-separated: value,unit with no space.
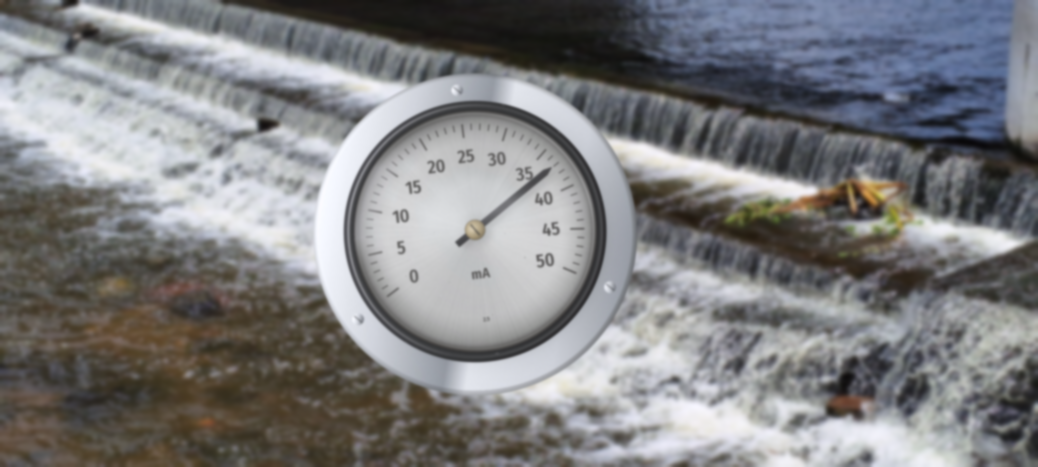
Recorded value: 37,mA
